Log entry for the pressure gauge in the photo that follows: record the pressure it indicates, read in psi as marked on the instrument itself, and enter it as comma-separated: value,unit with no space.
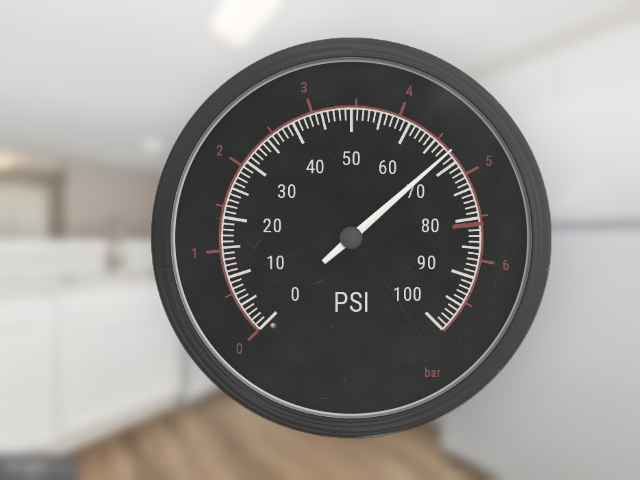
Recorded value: 68,psi
